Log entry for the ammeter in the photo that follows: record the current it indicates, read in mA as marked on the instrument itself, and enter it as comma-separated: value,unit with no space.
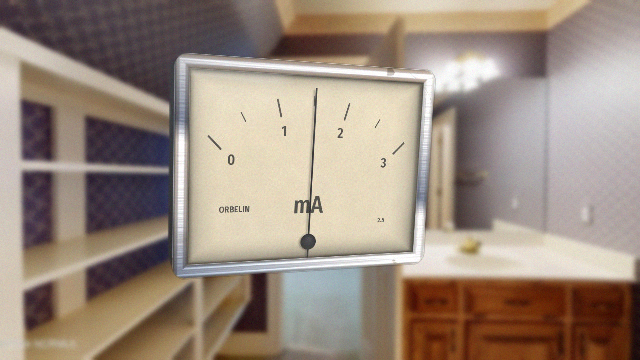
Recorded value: 1.5,mA
